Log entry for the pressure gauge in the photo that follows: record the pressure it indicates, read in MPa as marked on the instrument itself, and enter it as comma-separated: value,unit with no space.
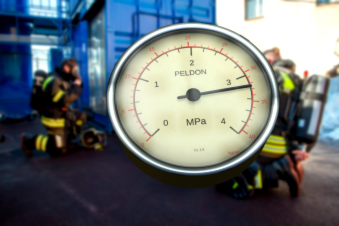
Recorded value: 3.2,MPa
